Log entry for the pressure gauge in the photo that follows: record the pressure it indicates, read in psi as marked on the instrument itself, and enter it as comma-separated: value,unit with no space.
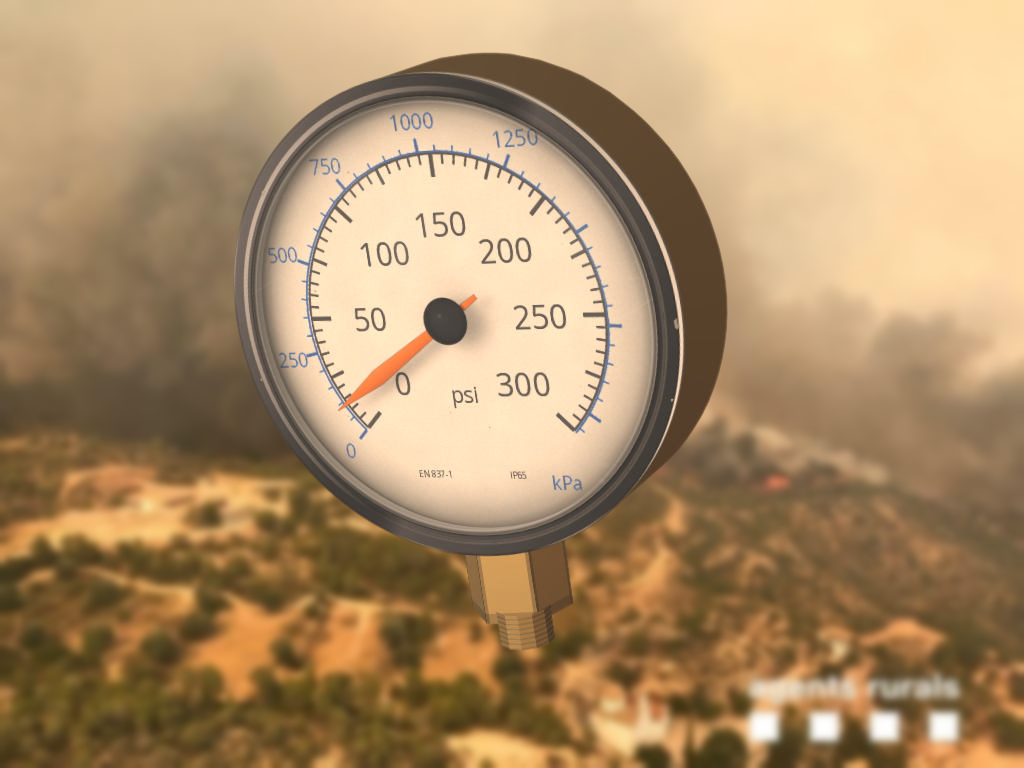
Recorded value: 12.5,psi
